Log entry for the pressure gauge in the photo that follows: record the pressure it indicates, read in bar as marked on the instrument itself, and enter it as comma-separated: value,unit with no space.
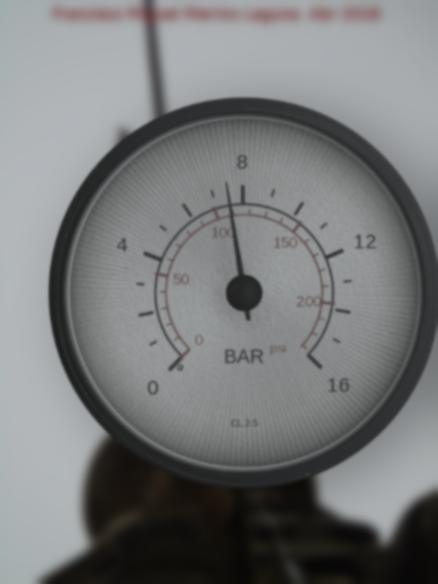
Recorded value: 7.5,bar
